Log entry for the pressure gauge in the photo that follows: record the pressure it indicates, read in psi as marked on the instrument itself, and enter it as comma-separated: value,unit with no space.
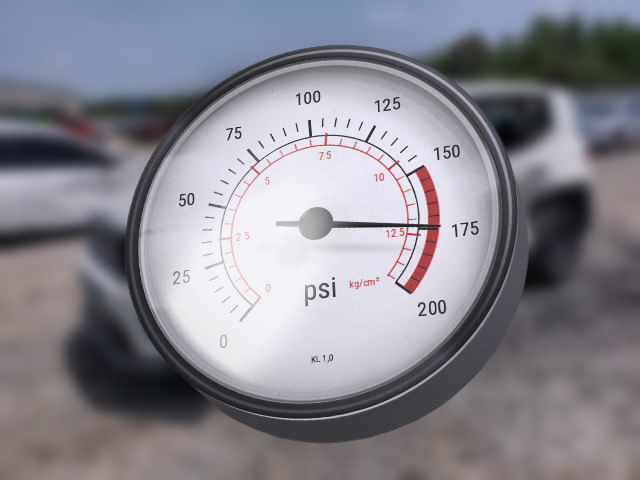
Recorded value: 175,psi
